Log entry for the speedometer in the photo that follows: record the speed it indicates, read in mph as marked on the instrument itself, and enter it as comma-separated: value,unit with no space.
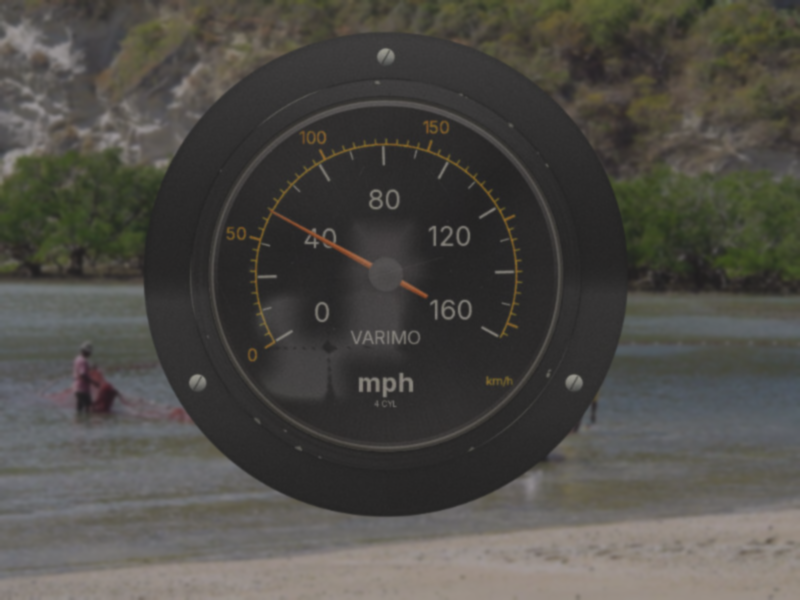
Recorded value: 40,mph
